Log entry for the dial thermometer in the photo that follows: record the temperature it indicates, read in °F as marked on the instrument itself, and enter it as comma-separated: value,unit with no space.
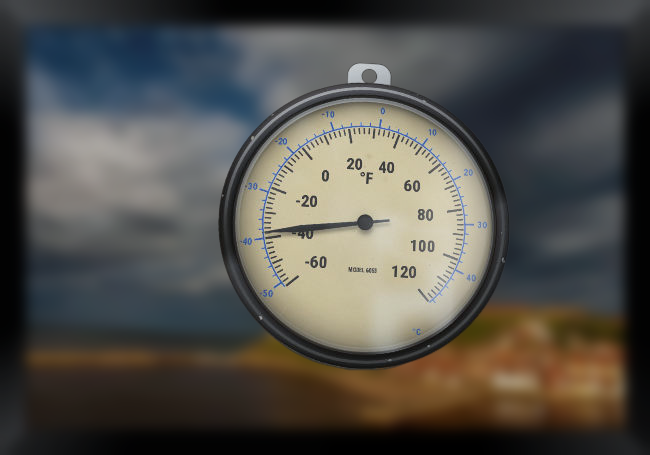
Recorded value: -38,°F
